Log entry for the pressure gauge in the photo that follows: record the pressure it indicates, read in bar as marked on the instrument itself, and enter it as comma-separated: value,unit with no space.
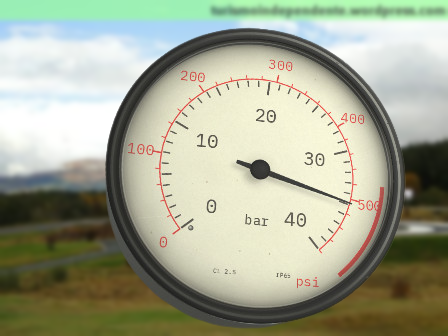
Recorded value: 35,bar
